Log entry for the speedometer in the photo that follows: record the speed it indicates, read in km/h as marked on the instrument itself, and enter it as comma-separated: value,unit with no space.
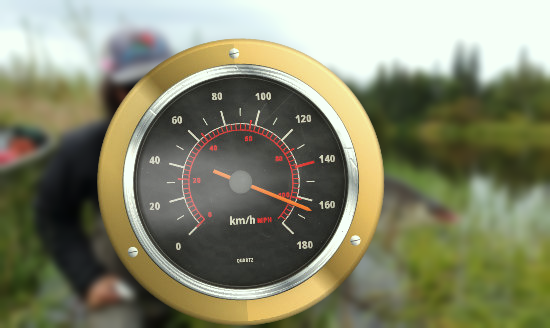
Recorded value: 165,km/h
